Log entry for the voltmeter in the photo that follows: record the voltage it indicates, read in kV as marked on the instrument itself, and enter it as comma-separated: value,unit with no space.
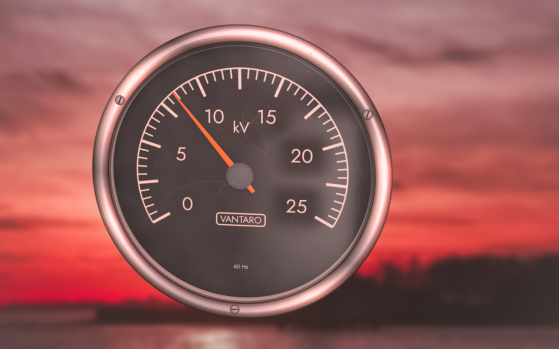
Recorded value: 8.5,kV
